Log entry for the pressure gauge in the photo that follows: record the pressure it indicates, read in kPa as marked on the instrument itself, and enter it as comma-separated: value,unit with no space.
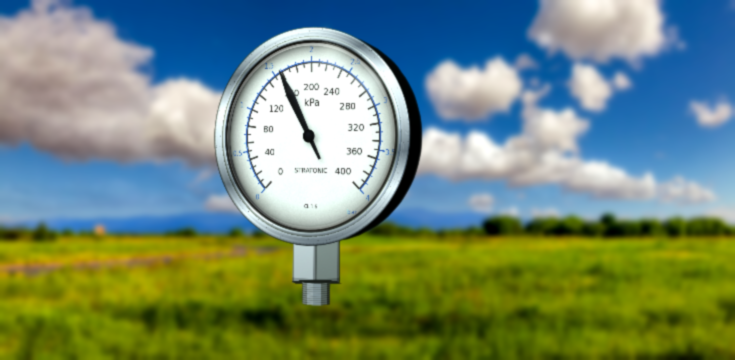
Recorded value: 160,kPa
